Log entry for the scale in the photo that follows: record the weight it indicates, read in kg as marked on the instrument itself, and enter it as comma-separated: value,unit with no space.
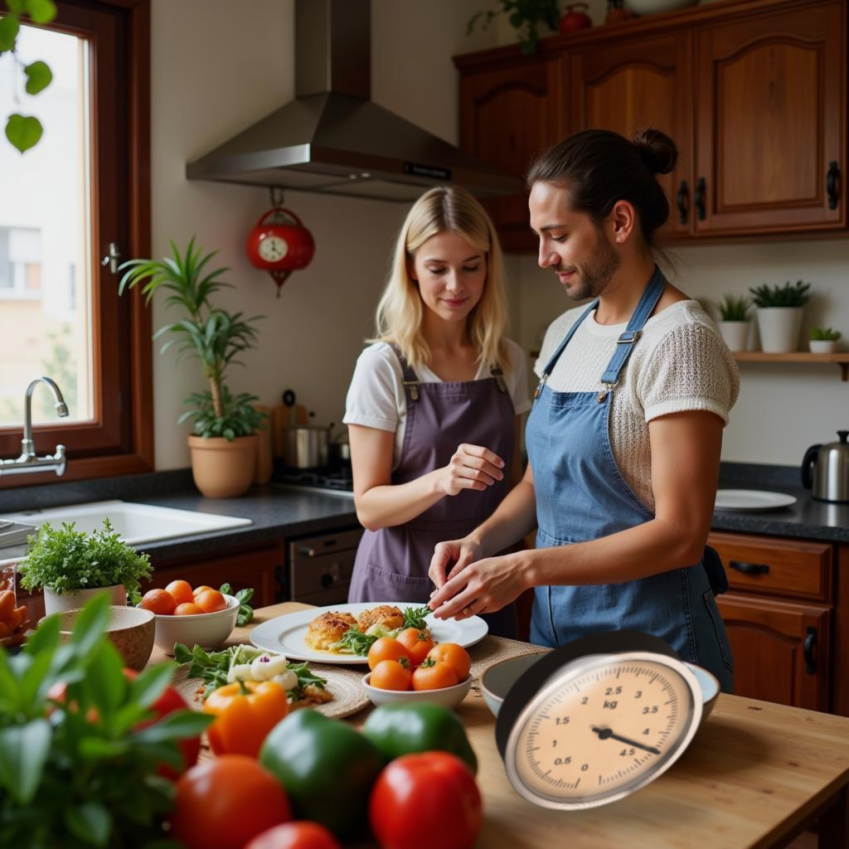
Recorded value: 4.25,kg
